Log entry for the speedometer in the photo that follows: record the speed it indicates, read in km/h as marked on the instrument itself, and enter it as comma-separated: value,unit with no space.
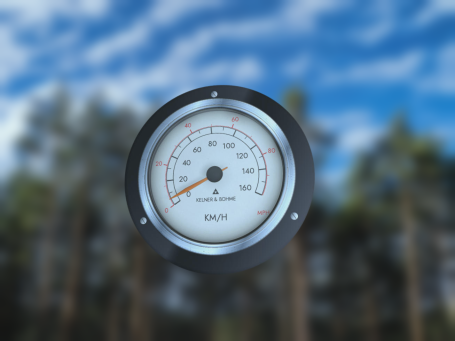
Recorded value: 5,km/h
